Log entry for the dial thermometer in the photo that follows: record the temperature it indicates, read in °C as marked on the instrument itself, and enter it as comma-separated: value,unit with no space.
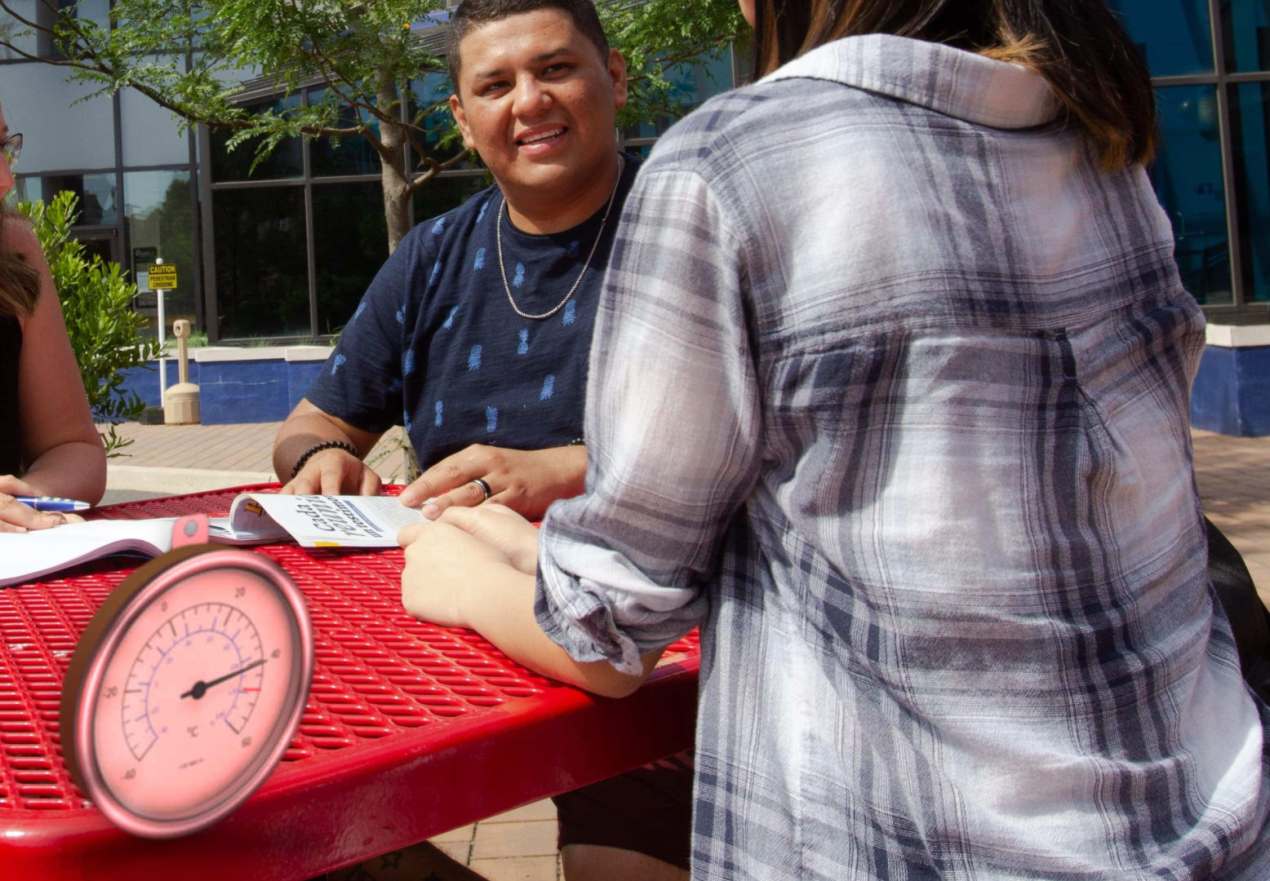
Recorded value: 40,°C
